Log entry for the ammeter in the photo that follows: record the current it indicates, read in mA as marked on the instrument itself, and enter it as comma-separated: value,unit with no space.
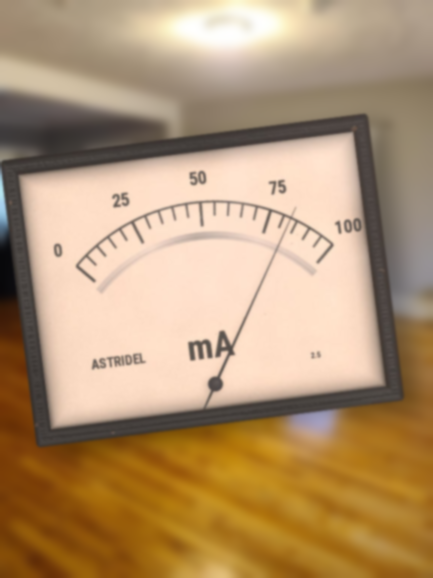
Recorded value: 82.5,mA
